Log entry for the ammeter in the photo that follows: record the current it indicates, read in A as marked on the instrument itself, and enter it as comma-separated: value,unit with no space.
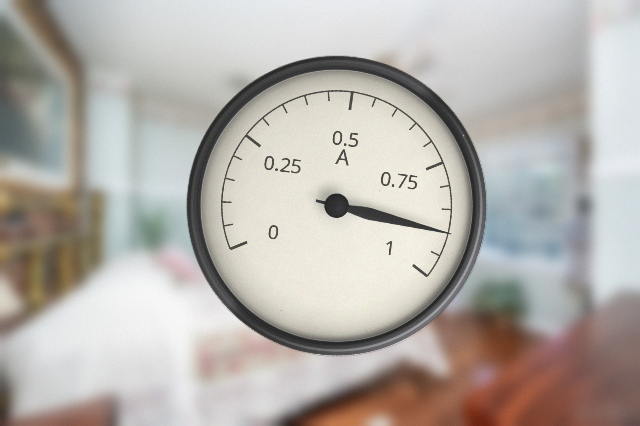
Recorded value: 0.9,A
